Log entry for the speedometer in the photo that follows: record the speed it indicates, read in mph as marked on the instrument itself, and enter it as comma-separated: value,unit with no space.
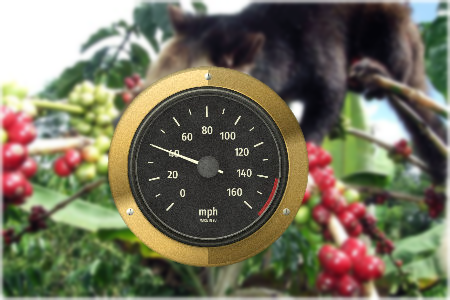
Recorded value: 40,mph
